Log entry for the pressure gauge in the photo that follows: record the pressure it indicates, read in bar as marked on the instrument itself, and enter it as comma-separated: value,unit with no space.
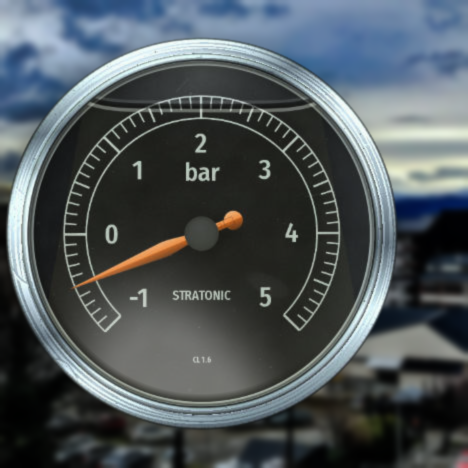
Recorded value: -0.5,bar
